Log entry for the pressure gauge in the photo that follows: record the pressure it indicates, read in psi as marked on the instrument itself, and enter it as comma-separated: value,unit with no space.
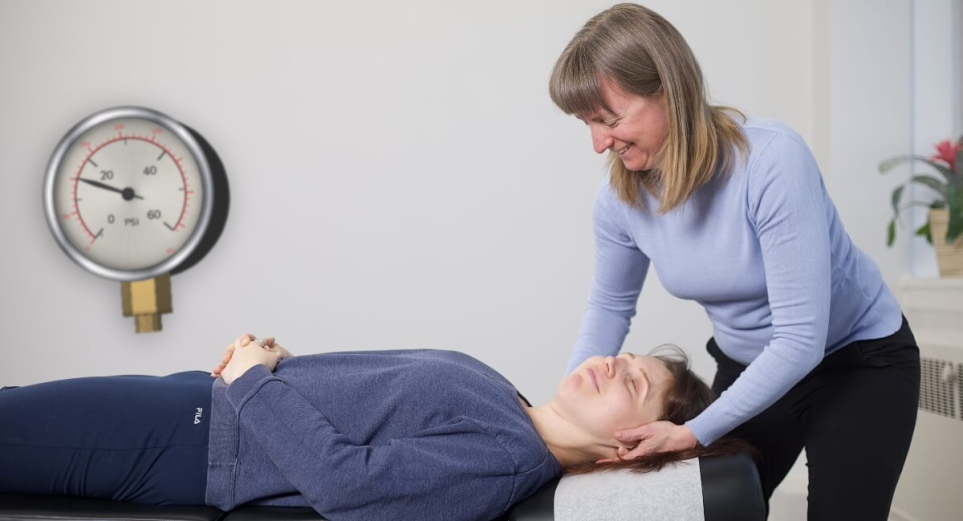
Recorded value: 15,psi
